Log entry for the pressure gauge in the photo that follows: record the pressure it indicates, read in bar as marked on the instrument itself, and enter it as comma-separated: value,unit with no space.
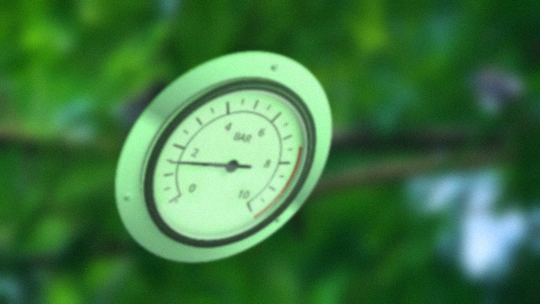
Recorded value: 1.5,bar
